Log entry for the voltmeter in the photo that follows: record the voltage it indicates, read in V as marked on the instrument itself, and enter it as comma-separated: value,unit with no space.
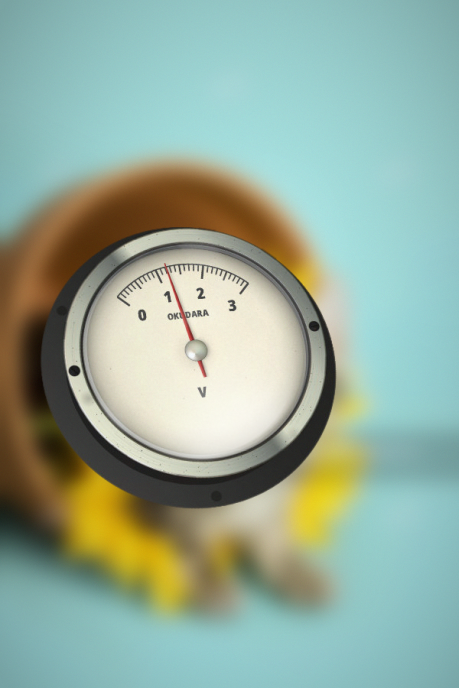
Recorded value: 1.2,V
